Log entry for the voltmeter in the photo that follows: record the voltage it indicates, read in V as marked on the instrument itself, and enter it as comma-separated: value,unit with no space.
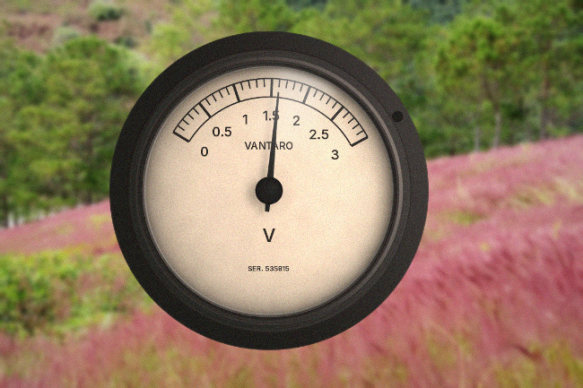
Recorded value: 1.6,V
